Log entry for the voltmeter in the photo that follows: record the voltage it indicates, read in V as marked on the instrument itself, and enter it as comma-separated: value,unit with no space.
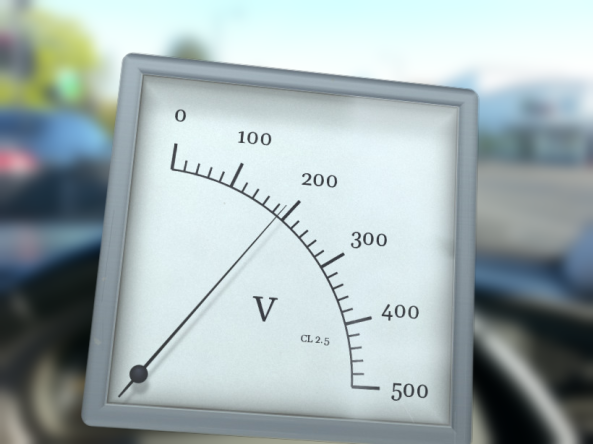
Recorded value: 190,V
